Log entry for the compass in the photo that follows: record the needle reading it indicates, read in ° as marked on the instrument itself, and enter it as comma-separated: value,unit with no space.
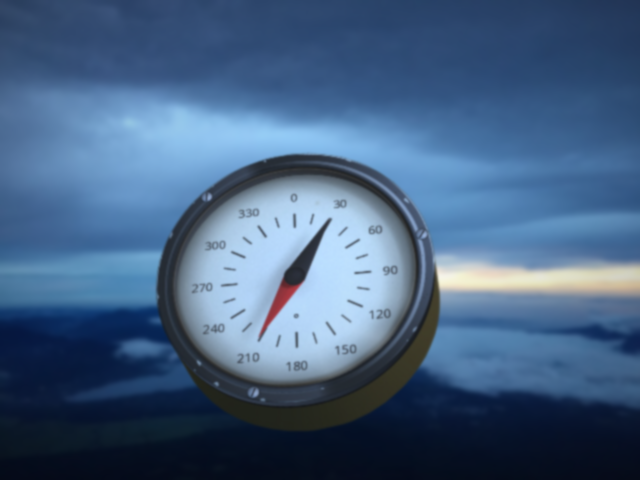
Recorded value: 210,°
